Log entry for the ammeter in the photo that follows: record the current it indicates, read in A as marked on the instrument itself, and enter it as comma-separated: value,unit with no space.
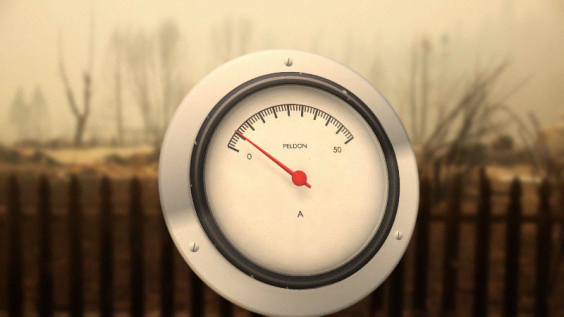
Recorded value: 5,A
